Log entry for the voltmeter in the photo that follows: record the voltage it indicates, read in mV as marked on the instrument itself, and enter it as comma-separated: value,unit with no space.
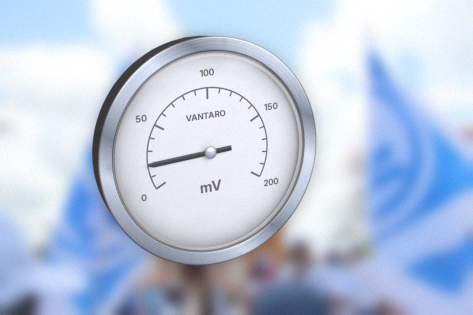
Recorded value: 20,mV
